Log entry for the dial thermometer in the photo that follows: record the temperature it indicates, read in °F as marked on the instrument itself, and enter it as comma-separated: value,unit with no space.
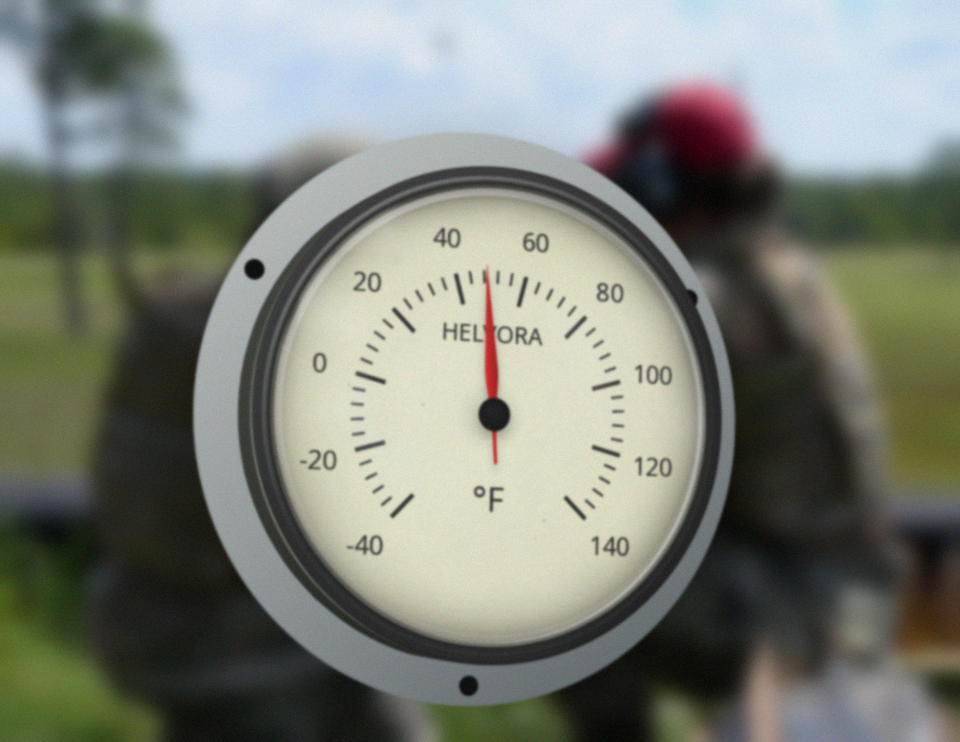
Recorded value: 48,°F
